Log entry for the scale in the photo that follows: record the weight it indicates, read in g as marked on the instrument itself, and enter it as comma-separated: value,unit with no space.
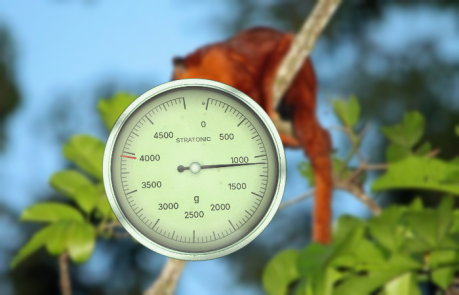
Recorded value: 1100,g
